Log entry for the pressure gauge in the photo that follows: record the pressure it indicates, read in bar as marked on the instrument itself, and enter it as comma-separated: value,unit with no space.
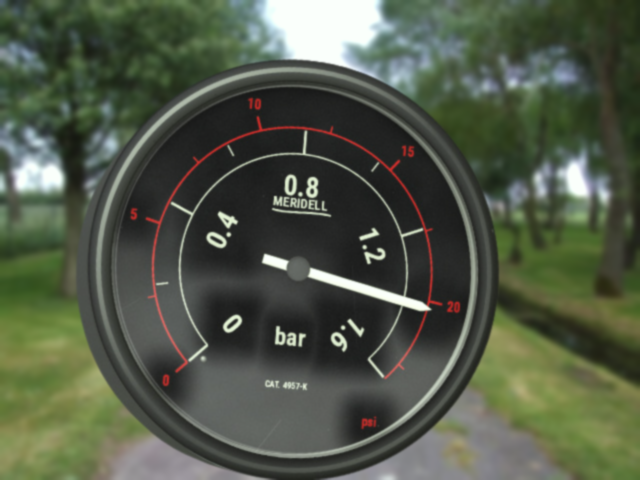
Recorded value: 1.4,bar
